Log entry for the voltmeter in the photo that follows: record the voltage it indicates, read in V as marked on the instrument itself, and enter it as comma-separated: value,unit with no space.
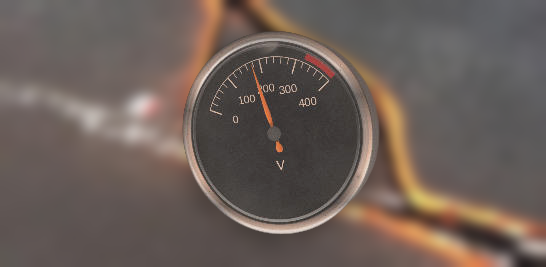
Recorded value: 180,V
